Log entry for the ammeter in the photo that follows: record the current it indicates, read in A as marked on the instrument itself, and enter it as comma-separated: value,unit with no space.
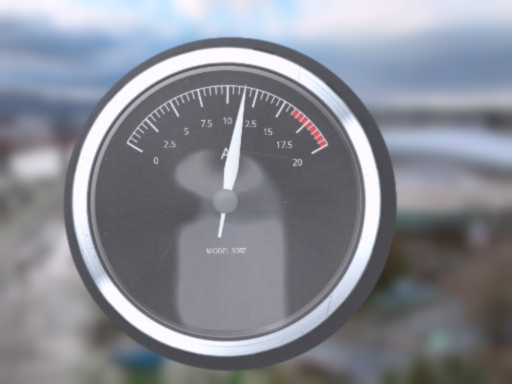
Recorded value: 11.5,A
